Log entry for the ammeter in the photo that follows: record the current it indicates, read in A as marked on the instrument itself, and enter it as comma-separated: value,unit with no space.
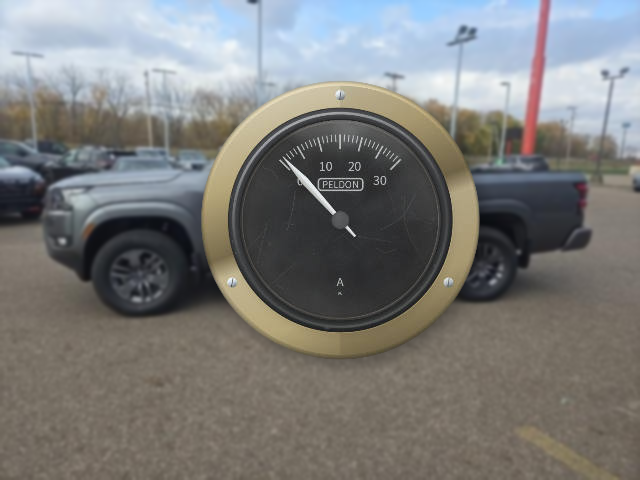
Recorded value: 1,A
